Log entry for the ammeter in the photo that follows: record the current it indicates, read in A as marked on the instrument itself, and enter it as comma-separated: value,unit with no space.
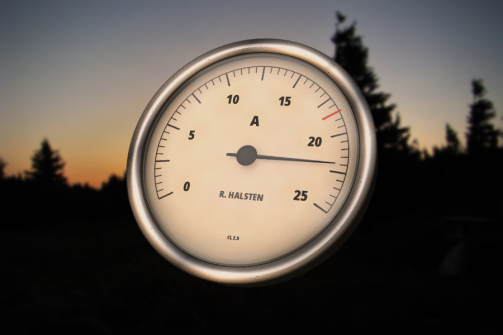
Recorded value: 22,A
